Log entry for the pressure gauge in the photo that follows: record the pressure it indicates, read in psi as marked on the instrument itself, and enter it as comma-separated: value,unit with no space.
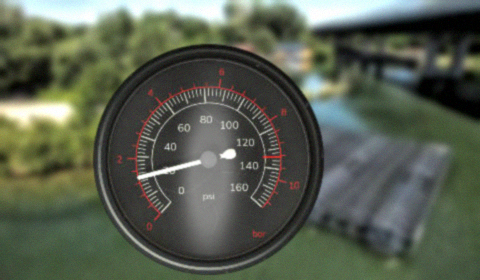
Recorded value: 20,psi
